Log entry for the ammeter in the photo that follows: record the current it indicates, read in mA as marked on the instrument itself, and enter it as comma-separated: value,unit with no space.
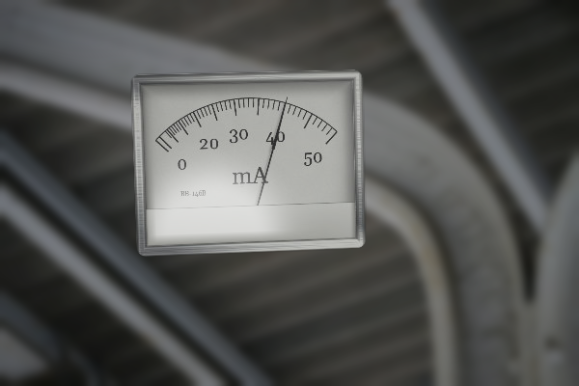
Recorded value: 40,mA
